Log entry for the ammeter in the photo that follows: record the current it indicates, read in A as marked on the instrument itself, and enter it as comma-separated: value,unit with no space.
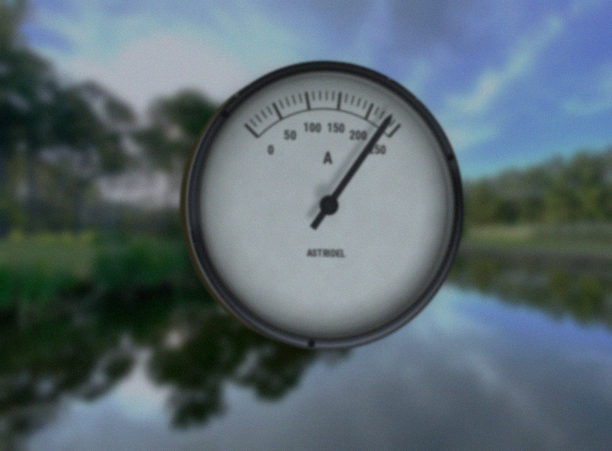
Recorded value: 230,A
